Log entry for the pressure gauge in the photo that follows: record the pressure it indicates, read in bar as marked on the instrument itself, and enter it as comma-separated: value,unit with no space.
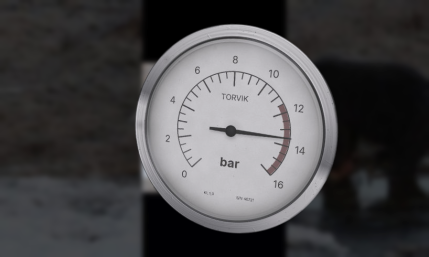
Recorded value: 13.5,bar
